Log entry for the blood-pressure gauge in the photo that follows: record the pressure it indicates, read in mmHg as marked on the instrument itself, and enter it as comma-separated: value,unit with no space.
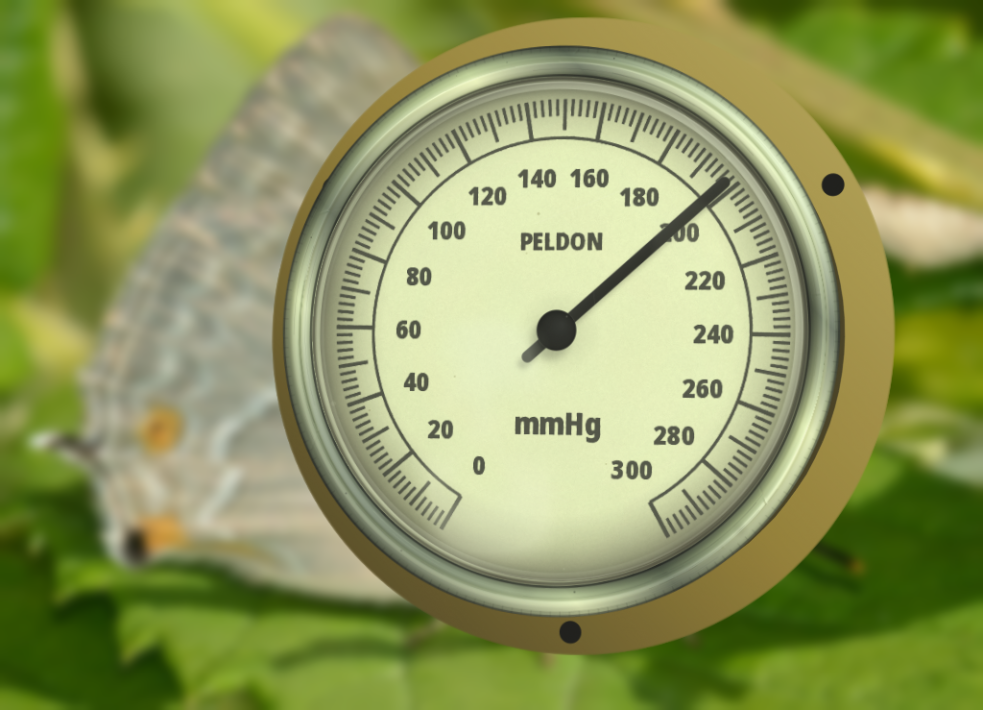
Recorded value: 198,mmHg
